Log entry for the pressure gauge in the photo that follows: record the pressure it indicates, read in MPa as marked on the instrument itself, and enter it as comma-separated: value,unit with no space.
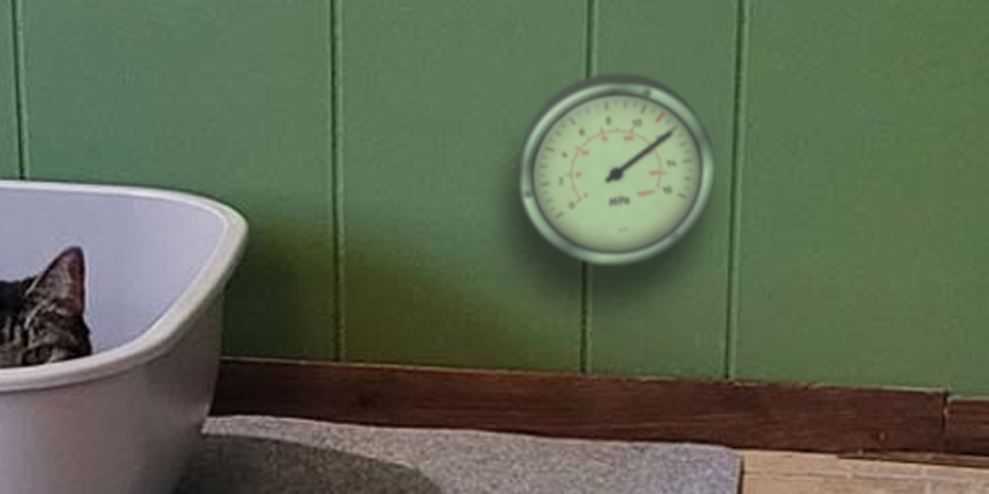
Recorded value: 12,MPa
